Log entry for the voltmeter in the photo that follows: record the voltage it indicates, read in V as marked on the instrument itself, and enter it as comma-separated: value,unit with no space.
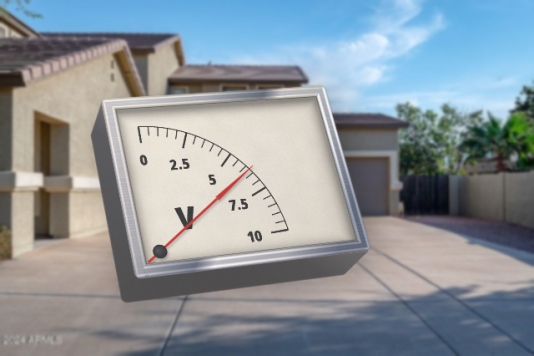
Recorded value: 6.25,V
